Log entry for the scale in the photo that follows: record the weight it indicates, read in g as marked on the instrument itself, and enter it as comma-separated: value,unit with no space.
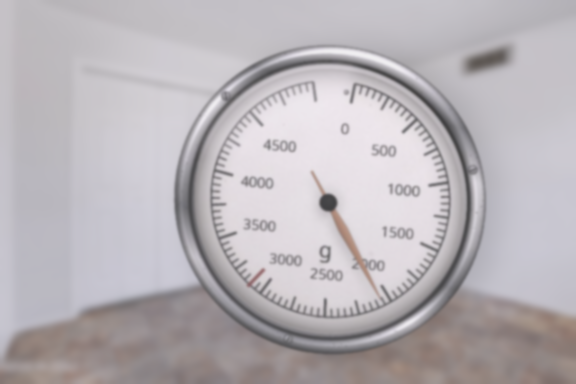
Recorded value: 2050,g
